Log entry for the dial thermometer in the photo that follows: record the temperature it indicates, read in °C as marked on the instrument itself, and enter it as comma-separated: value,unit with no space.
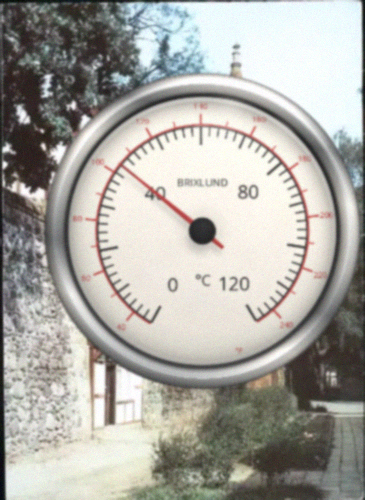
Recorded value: 40,°C
